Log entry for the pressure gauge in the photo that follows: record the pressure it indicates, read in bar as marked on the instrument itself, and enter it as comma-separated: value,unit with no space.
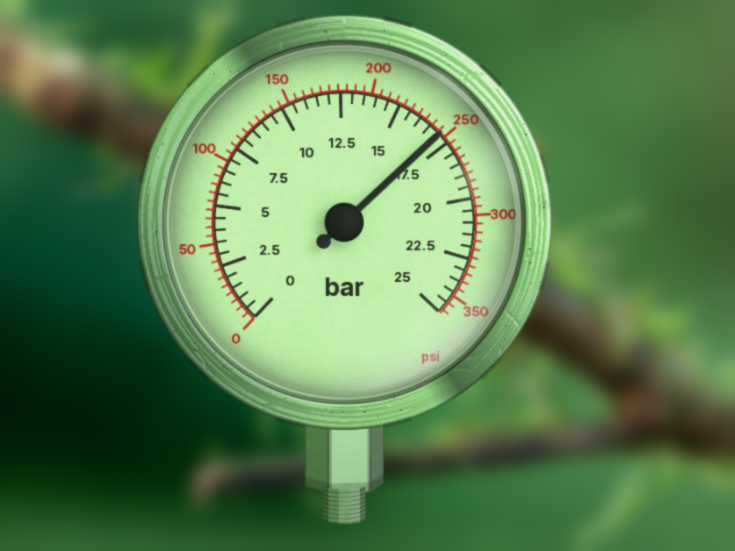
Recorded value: 17,bar
